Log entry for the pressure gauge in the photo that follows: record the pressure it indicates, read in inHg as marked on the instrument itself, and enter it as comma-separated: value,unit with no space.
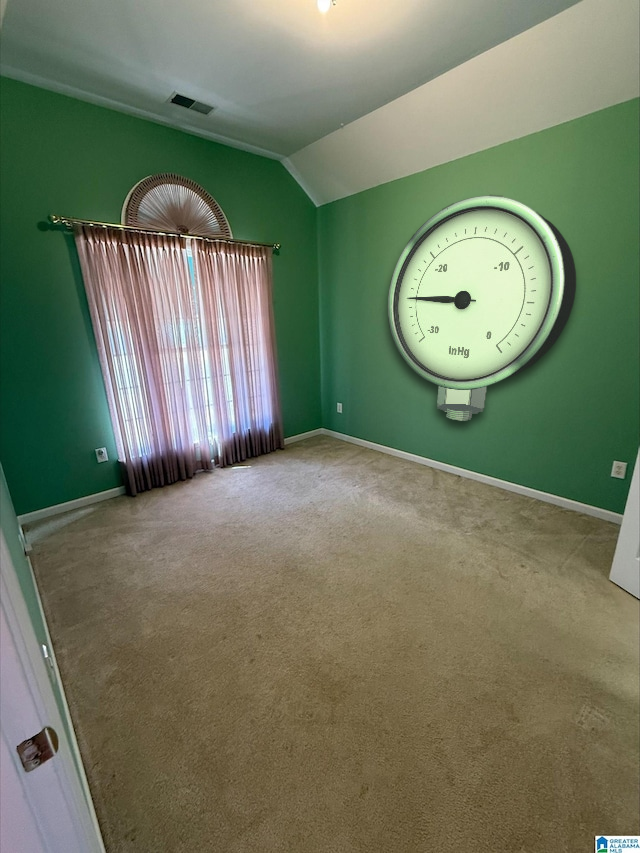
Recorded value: -25,inHg
